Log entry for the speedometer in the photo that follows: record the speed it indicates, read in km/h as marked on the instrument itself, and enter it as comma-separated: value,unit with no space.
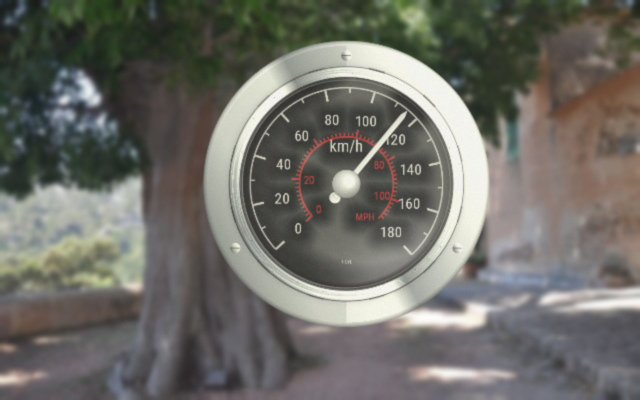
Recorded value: 115,km/h
